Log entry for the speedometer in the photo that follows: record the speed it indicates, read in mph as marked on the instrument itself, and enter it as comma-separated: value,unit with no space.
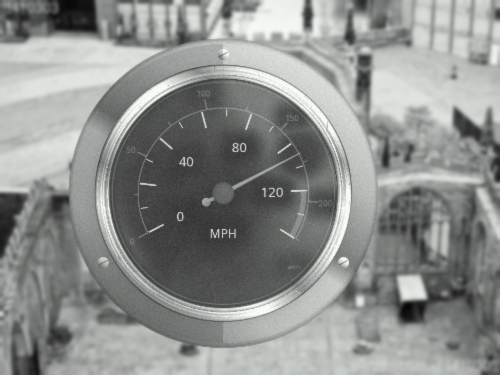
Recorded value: 105,mph
